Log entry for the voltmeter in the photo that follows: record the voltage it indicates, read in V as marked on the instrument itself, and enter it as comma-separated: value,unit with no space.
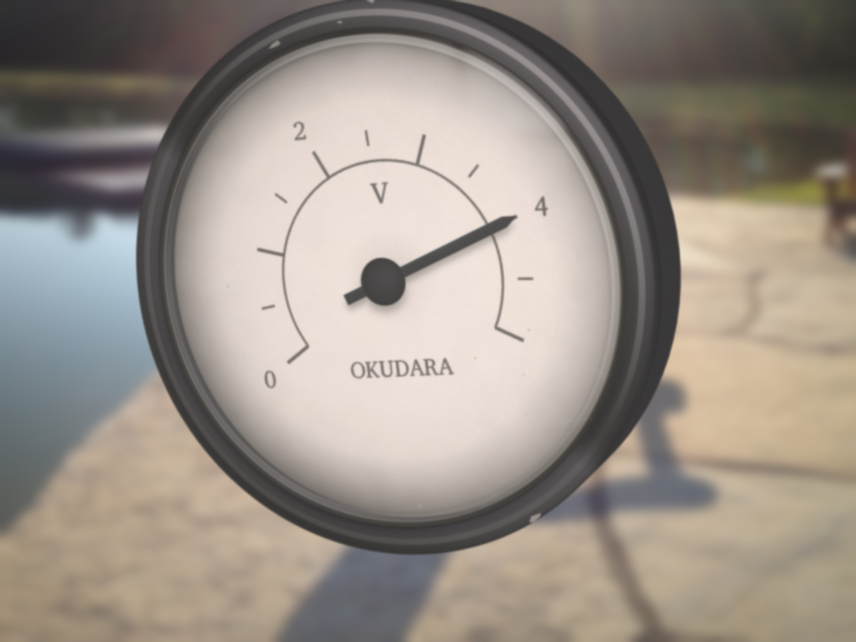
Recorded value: 4,V
